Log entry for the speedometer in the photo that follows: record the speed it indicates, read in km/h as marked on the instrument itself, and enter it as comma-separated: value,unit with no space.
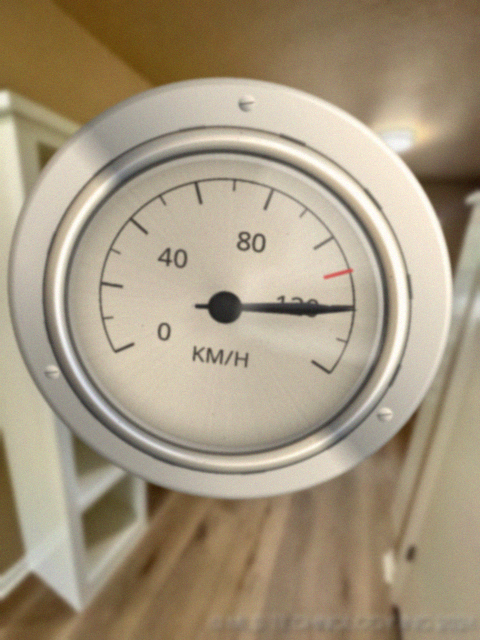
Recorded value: 120,km/h
